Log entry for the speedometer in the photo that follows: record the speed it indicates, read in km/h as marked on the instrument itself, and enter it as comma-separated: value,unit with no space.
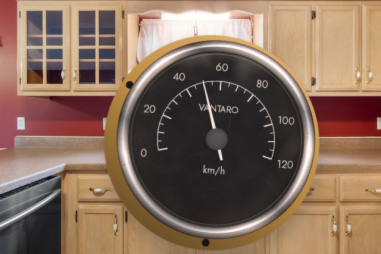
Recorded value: 50,km/h
